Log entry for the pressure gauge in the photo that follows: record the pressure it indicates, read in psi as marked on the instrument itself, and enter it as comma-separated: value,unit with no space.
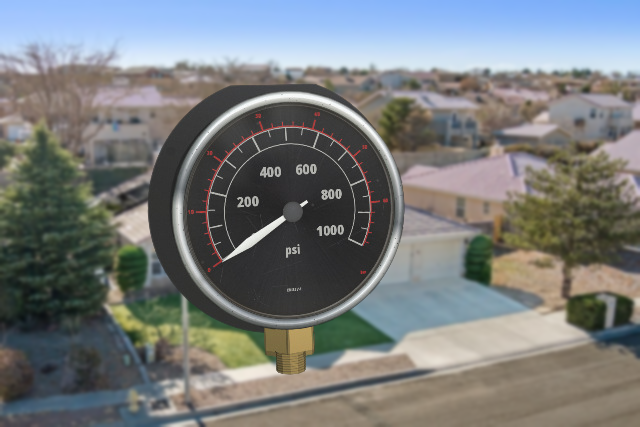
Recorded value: 0,psi
